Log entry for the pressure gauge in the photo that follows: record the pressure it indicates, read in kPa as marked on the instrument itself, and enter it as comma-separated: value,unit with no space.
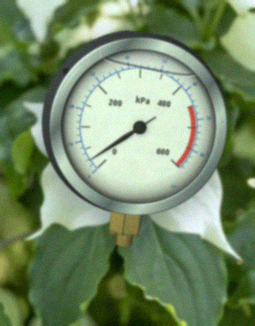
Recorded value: 25,kPa
